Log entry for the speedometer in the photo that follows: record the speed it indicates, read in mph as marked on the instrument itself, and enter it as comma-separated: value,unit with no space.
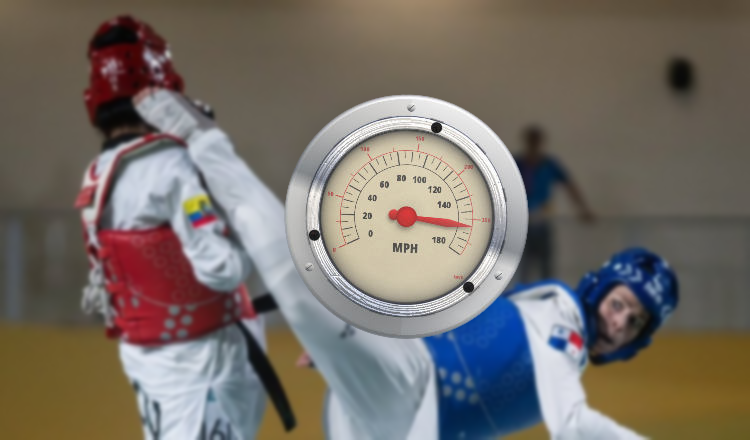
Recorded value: 160,mph
